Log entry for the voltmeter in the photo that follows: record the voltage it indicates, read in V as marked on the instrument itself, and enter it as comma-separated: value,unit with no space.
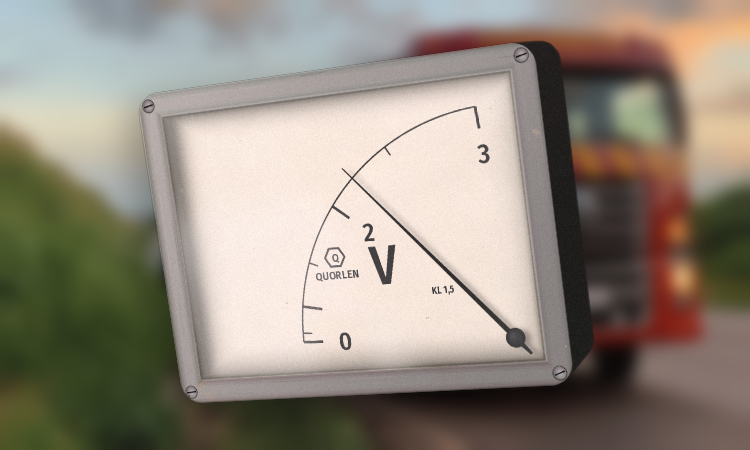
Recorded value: 2.25,V
